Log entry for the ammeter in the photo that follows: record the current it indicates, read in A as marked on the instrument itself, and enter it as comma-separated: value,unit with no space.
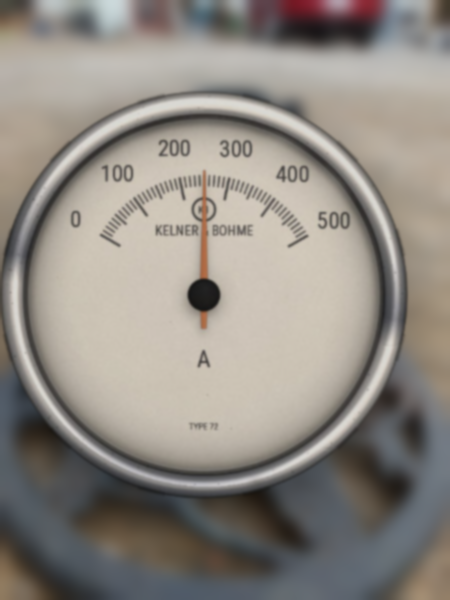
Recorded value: 250,A
